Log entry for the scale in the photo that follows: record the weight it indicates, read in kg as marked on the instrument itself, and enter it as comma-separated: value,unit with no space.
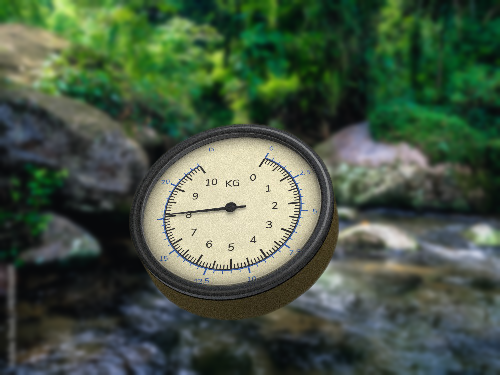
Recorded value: 8,kg
